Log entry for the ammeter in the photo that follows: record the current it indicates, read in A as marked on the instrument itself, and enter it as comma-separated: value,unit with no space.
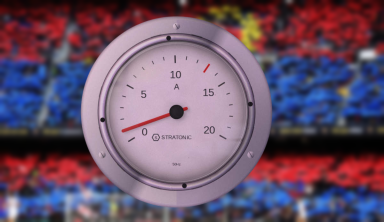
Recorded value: 1,A
